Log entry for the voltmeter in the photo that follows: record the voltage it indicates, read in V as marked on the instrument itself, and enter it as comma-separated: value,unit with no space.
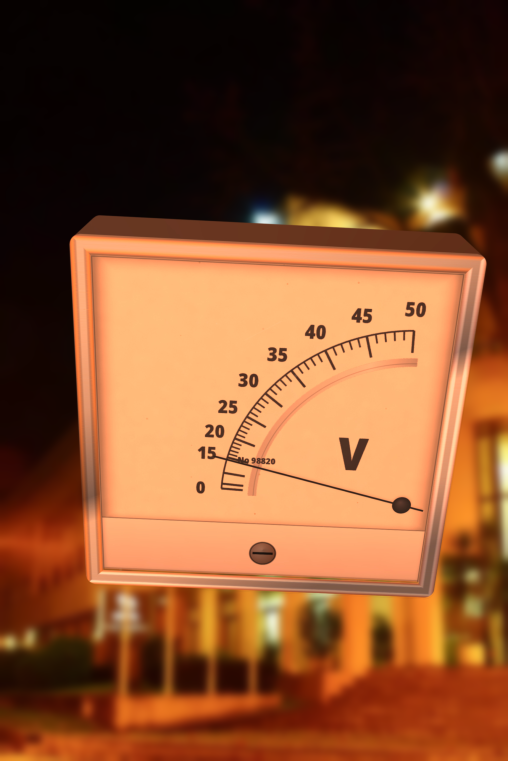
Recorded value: 15,V
